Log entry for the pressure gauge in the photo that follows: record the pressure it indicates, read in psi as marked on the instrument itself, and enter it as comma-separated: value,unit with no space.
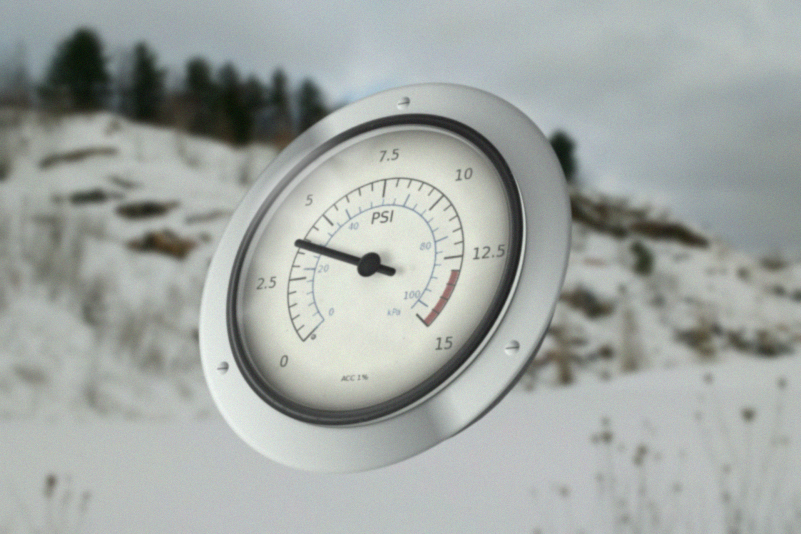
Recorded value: 3.75,psi
